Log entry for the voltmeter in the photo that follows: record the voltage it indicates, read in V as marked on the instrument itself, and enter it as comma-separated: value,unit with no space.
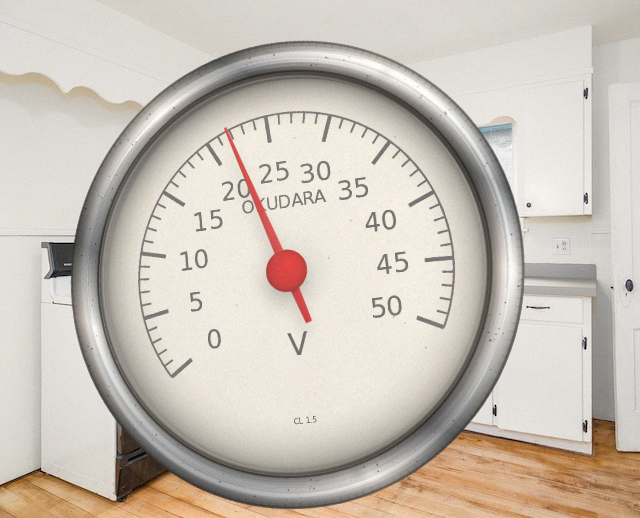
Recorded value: 22,V
